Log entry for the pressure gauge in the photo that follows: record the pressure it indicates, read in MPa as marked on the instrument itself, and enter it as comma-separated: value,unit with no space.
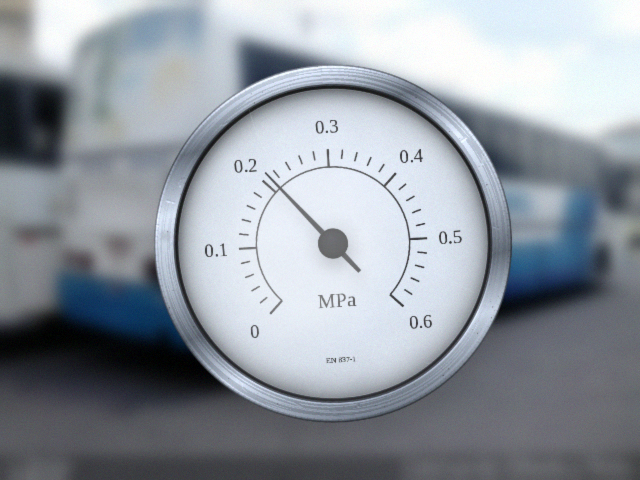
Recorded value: 0.21,MPa
